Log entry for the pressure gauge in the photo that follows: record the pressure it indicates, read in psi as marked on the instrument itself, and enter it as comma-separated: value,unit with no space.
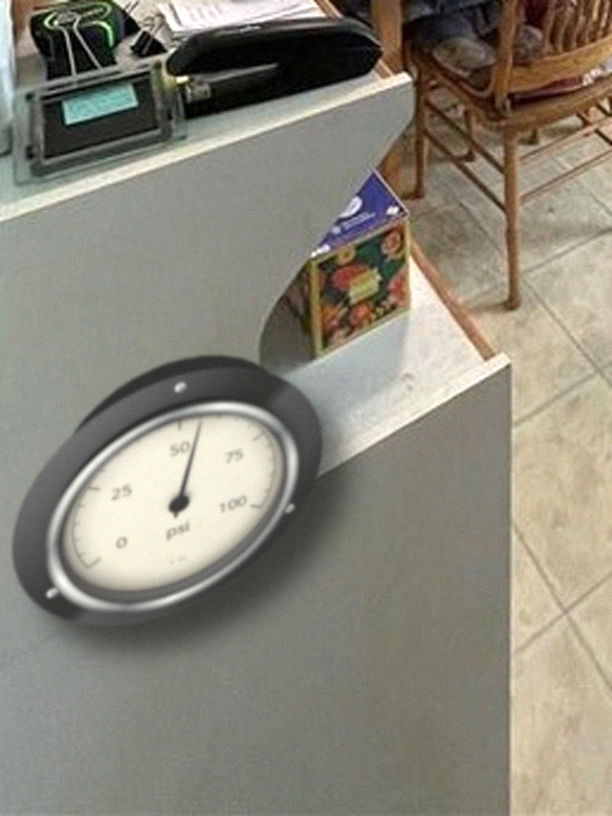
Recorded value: 55,psi
